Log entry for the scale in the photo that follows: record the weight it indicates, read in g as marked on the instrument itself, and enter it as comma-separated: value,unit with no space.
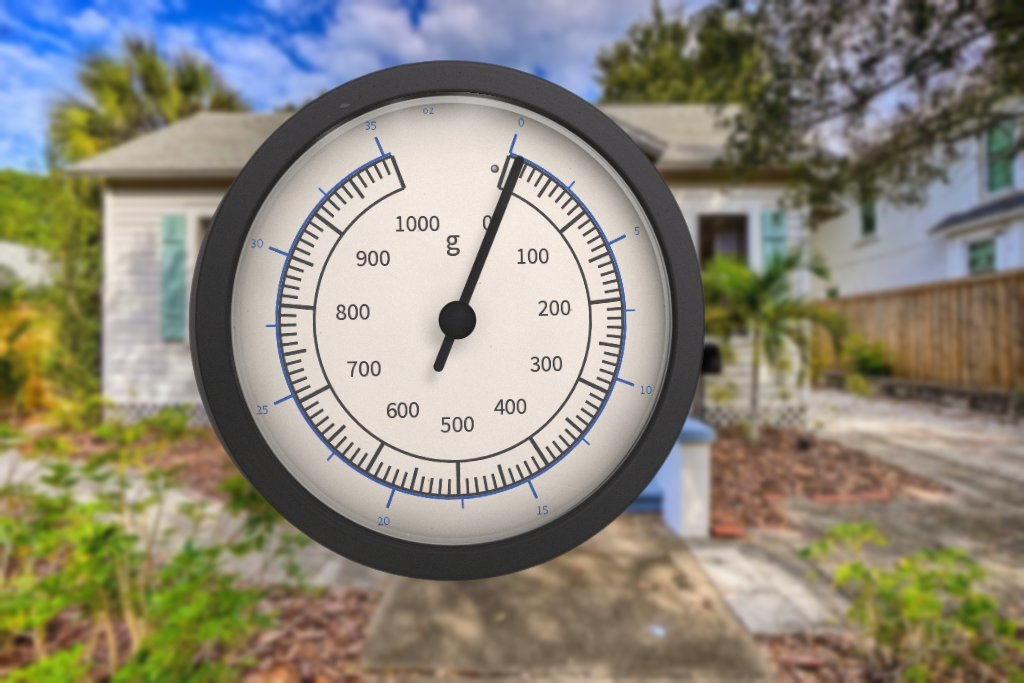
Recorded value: 10,g
